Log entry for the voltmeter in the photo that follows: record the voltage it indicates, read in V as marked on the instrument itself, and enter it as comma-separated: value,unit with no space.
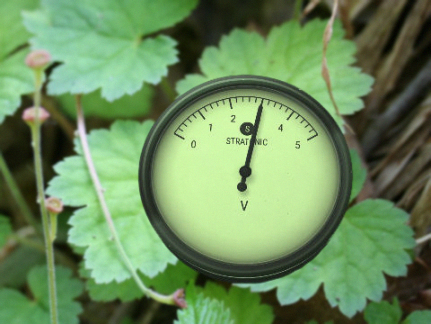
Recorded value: 3,V
